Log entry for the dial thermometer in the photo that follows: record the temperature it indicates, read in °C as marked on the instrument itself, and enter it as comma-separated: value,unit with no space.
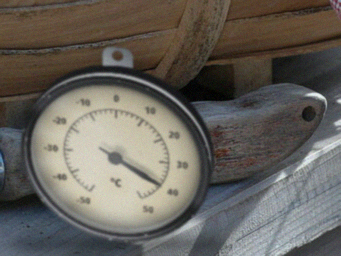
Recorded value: 40,°C
